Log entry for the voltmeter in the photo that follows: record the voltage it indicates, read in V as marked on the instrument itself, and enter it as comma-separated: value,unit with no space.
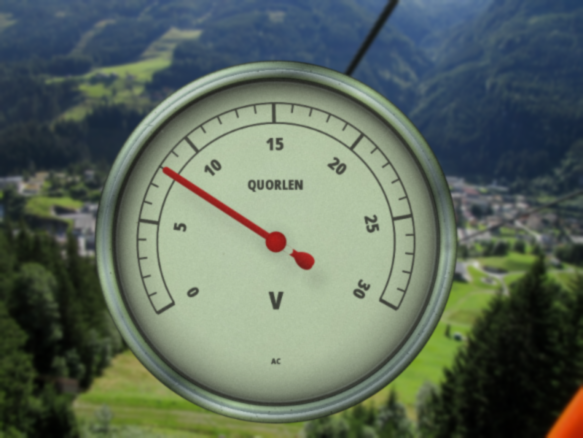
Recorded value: 8,V
